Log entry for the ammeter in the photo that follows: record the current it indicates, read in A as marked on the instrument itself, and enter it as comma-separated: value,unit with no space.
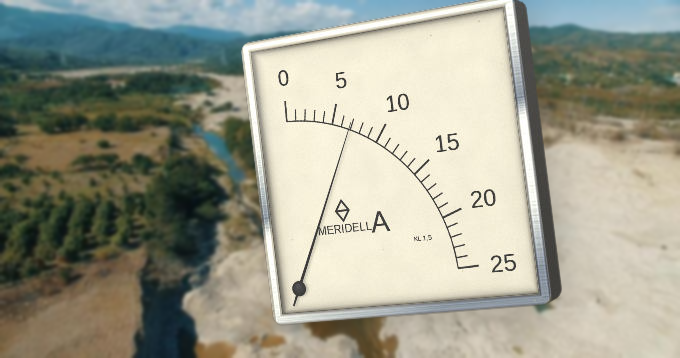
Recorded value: 7,A
